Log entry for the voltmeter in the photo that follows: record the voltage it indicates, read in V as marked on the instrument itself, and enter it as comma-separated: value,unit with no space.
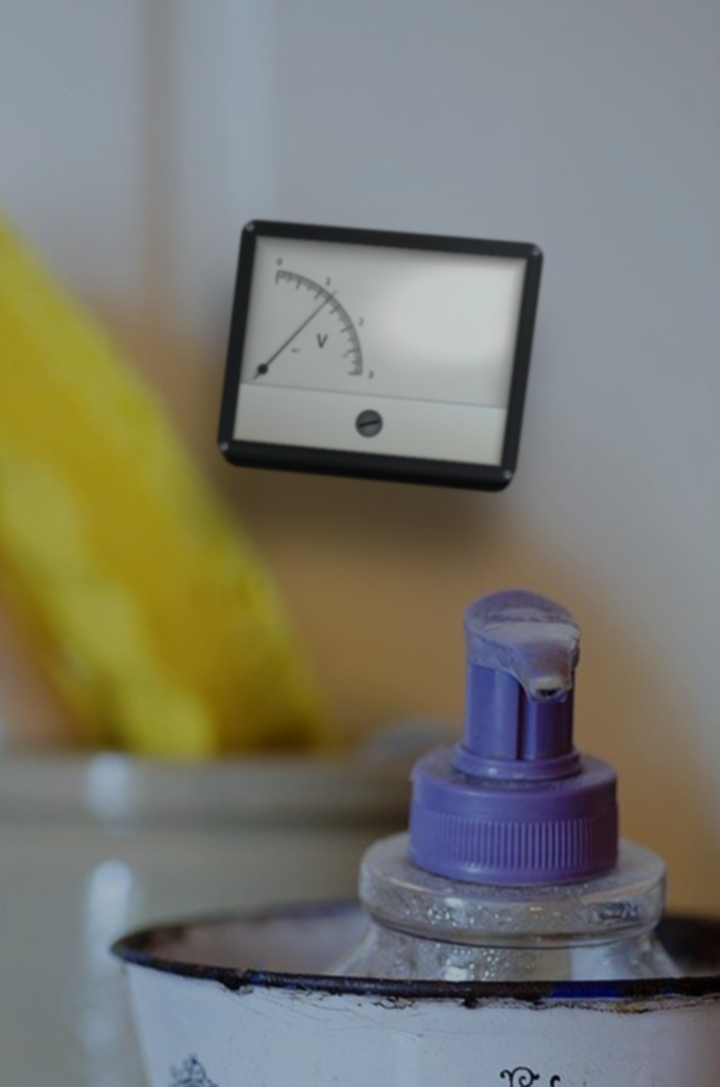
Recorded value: 1.25,V
